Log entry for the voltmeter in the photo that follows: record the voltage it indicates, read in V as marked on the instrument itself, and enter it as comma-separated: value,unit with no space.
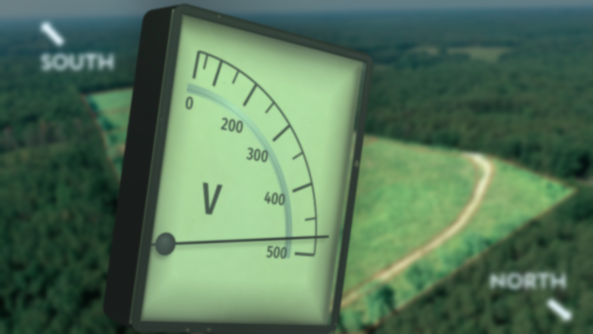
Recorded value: 475,V
